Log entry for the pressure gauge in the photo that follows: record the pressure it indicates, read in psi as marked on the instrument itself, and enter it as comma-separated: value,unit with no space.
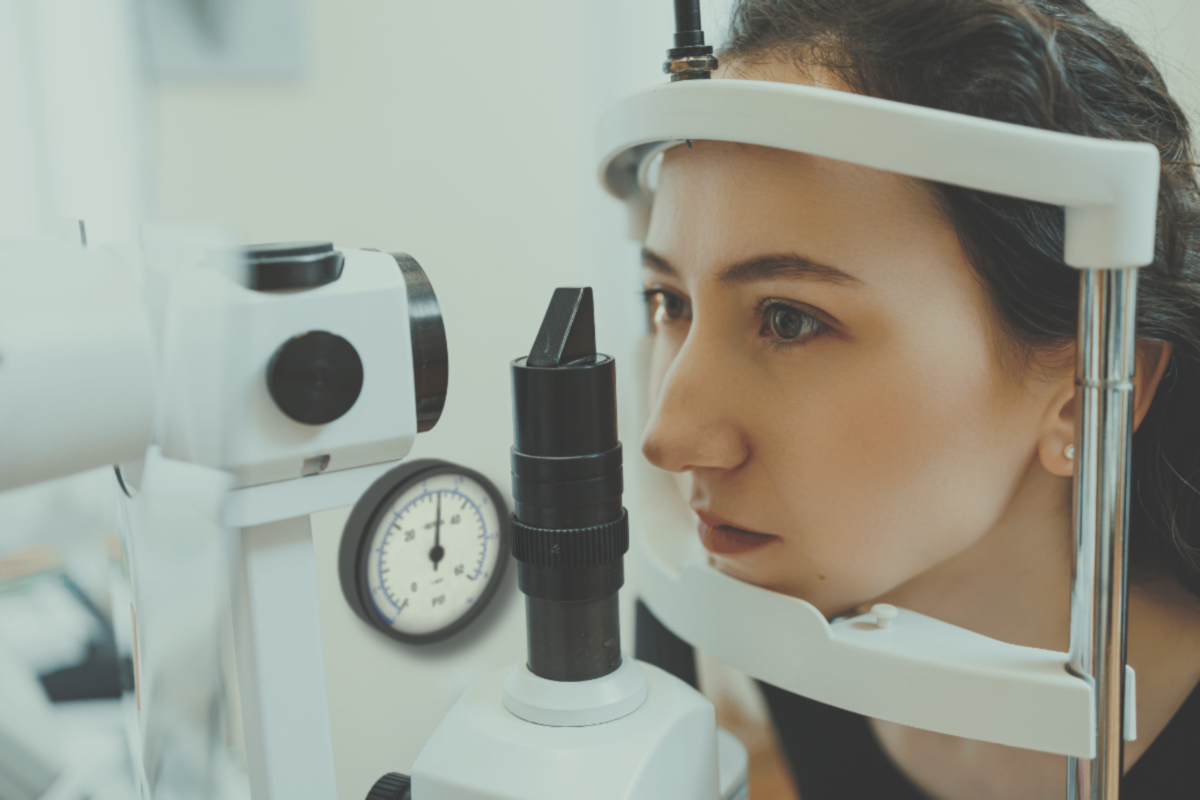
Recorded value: 32,psi
